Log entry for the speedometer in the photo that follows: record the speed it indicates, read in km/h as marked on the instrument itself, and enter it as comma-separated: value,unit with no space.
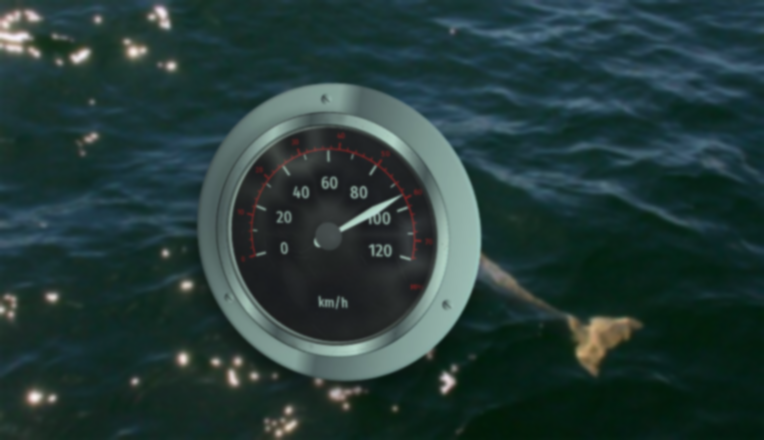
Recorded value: 95,km/h
